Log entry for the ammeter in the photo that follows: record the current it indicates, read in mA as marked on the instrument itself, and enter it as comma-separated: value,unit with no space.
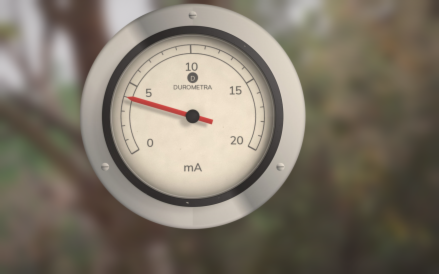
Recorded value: 4,mA
